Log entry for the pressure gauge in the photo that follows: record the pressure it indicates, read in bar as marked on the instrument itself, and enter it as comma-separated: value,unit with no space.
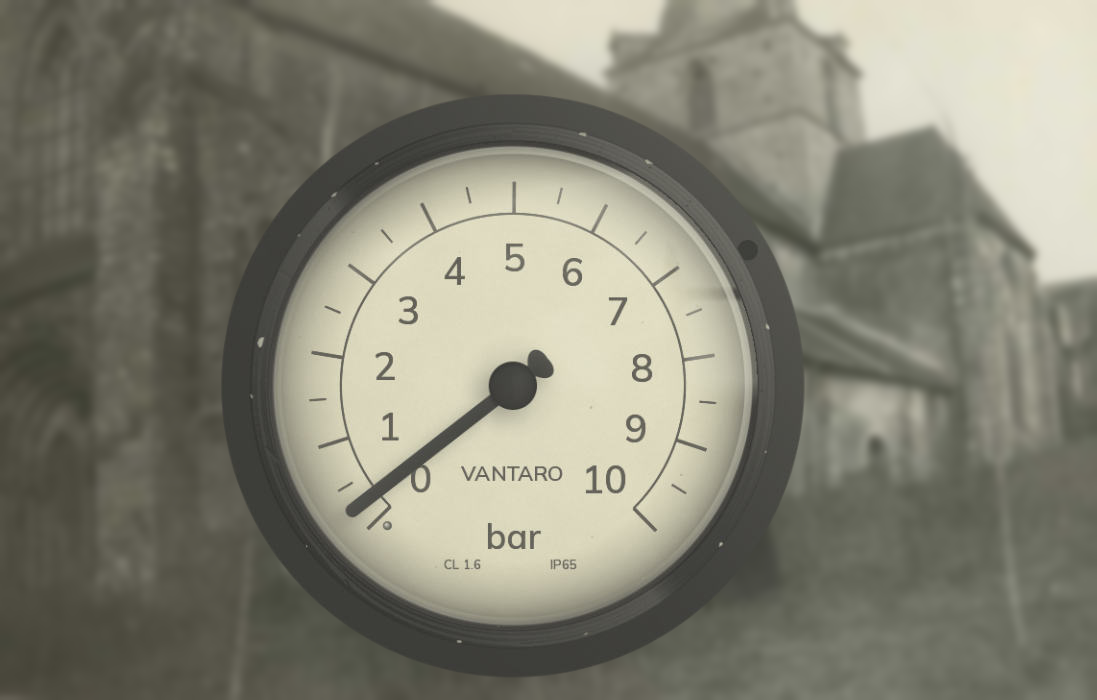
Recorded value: 0.25,bar
